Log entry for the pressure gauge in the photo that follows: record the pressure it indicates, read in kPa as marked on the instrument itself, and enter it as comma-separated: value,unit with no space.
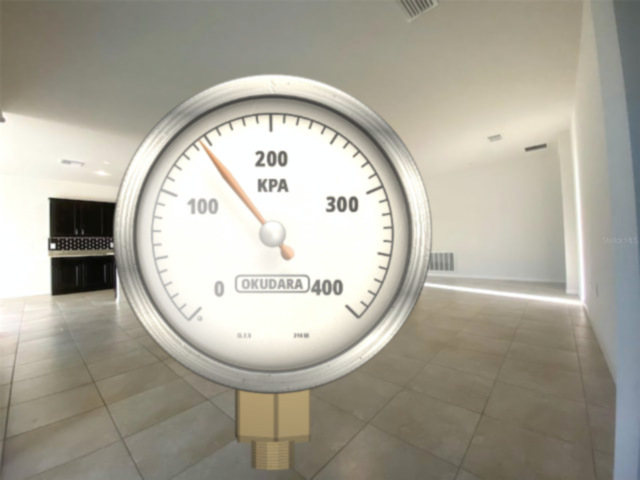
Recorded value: 145,kPa
